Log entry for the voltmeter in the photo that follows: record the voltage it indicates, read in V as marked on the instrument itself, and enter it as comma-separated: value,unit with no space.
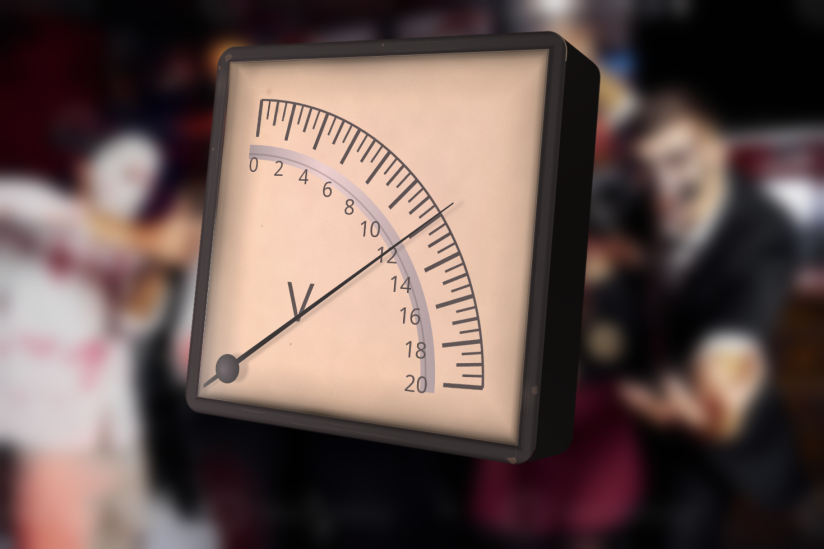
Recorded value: 12,V
